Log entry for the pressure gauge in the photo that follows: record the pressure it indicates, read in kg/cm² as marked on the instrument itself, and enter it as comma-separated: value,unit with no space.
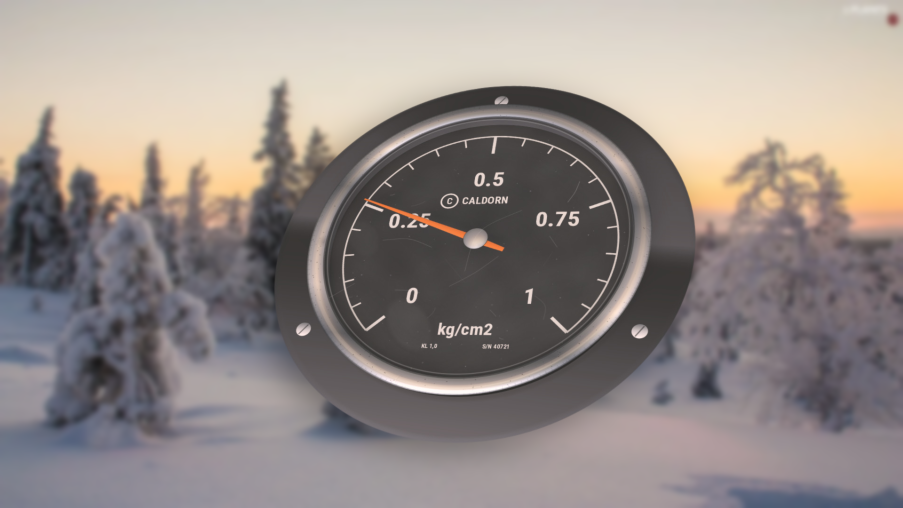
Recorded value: 0.25,kg/cm²
